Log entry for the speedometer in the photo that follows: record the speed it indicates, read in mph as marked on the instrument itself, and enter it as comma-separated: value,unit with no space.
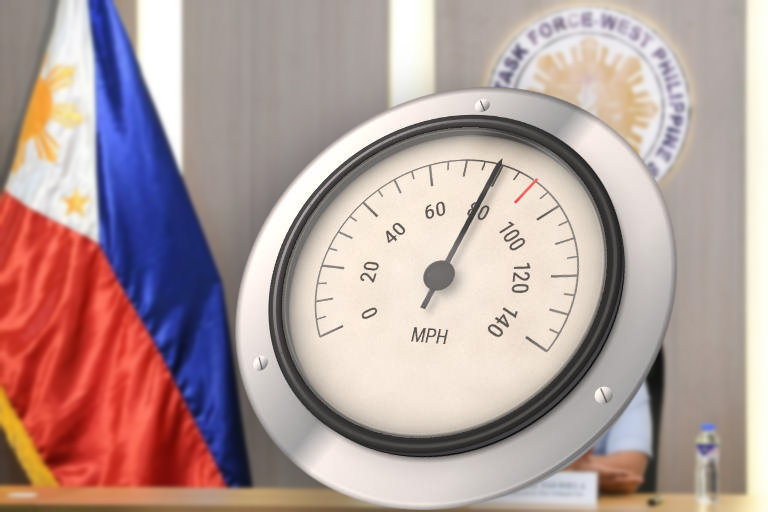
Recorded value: 80,mph
